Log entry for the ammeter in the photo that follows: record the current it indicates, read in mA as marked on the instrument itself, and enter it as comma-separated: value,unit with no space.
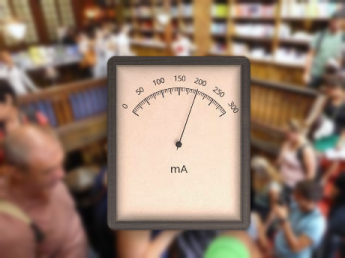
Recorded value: 200,mA
